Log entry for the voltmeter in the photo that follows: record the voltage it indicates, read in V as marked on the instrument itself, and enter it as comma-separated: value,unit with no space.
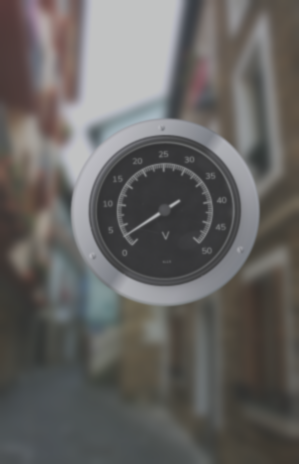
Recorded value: 2.5,V
